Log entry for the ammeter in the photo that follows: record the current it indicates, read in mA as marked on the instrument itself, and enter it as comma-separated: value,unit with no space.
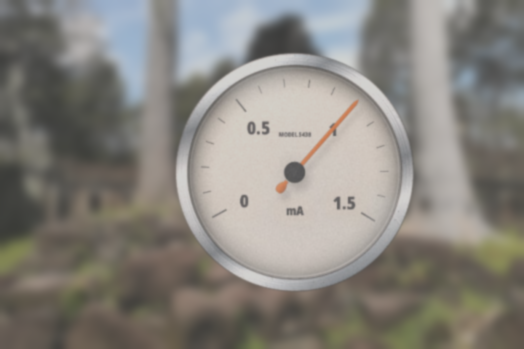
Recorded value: 1,mA
